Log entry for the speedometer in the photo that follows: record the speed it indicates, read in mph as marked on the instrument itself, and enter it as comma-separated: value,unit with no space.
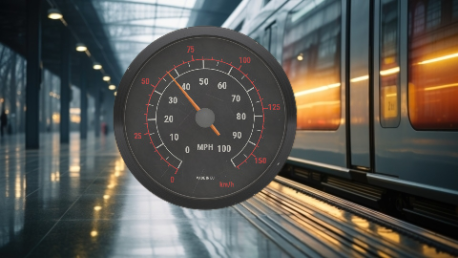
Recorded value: 37.5,mph
